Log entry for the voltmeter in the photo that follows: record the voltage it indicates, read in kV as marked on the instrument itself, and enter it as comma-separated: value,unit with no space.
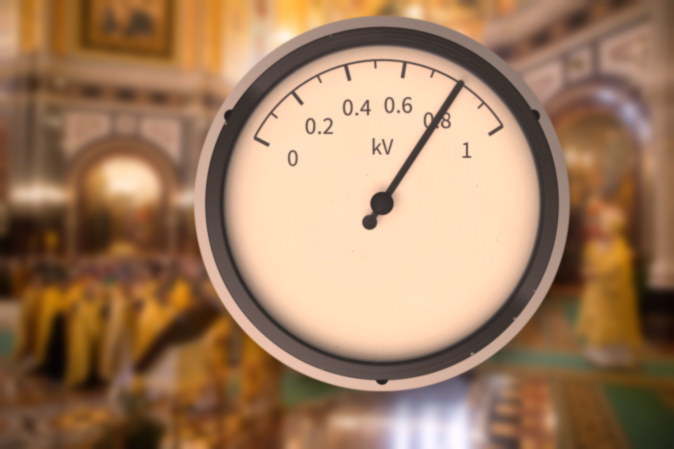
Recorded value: 0.8,kV
